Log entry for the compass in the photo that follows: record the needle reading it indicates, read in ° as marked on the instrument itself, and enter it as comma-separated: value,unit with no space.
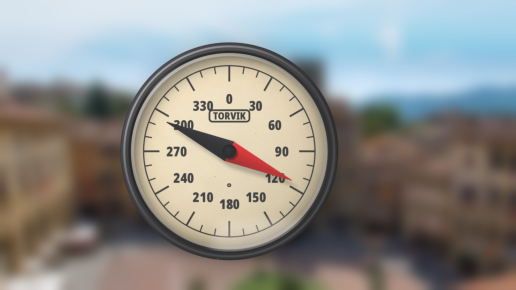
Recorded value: 115,°
